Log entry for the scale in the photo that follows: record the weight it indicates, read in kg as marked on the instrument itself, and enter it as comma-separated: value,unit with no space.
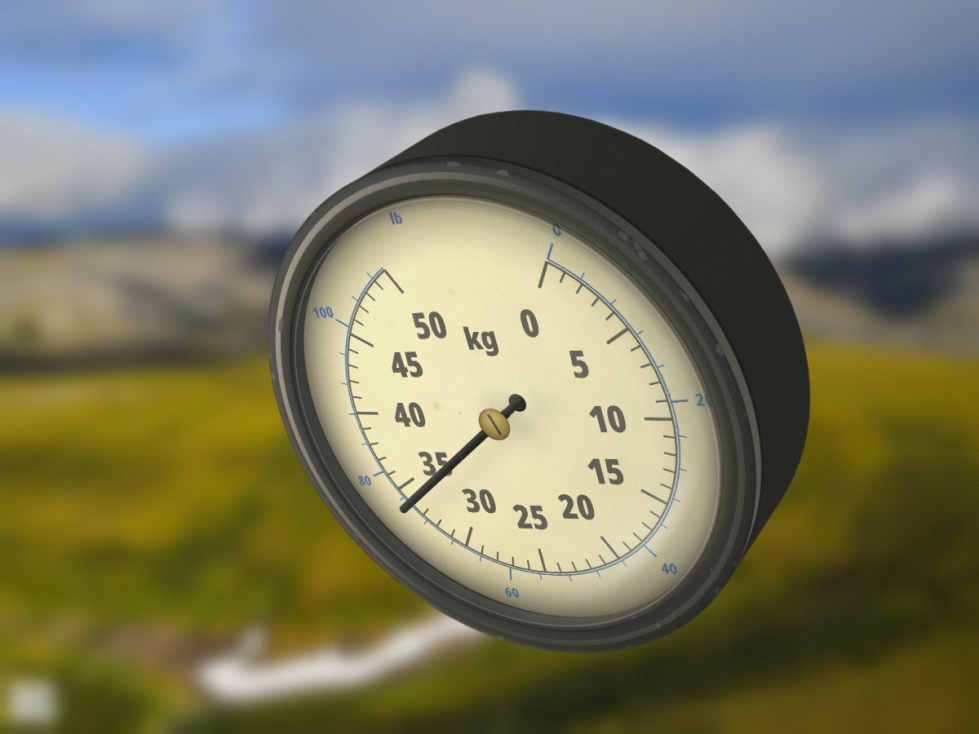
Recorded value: 34,kg
